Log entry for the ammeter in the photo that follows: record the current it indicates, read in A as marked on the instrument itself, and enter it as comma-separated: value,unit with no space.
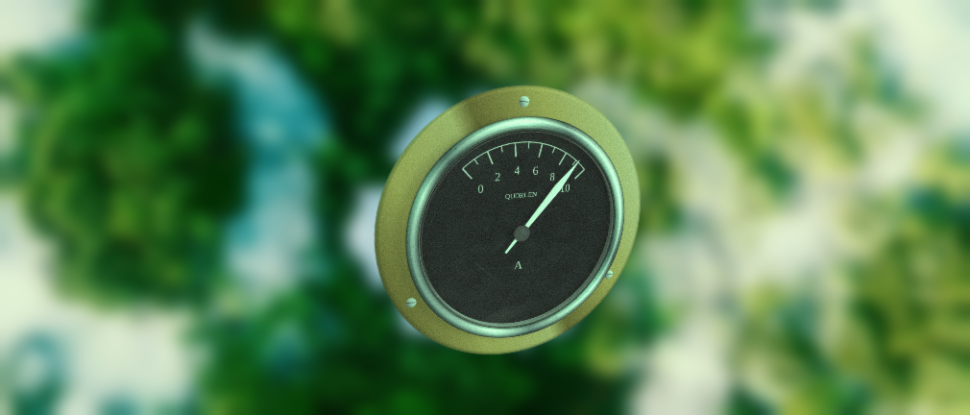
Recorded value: 9,A
